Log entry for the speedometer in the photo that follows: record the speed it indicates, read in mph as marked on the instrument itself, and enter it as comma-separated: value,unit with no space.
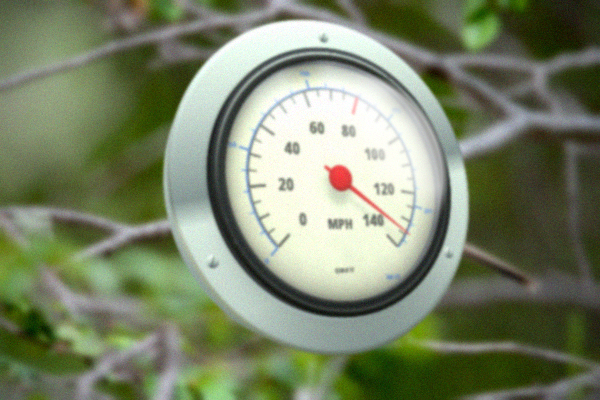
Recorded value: 135,mph
